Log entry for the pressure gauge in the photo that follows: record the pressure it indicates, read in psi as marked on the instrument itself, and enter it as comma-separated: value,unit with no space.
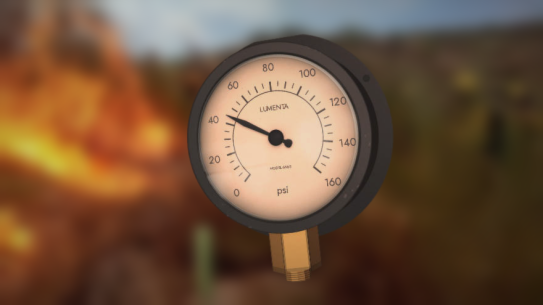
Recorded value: 45,psi
